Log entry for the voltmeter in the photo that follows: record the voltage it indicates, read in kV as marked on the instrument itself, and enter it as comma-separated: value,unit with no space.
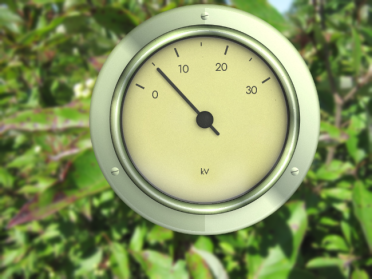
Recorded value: 5,kV
